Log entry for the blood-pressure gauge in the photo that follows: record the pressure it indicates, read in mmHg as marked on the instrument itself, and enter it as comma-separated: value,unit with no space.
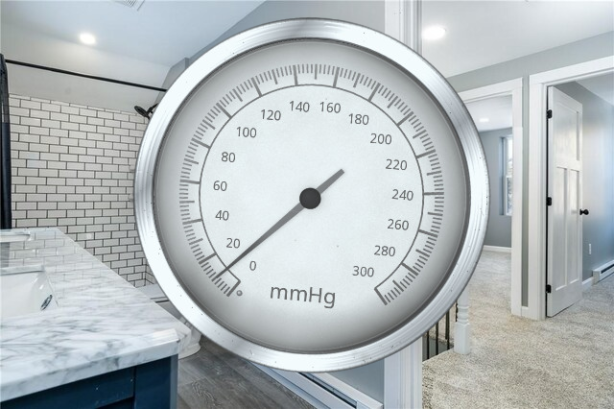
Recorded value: 10,mmHg
